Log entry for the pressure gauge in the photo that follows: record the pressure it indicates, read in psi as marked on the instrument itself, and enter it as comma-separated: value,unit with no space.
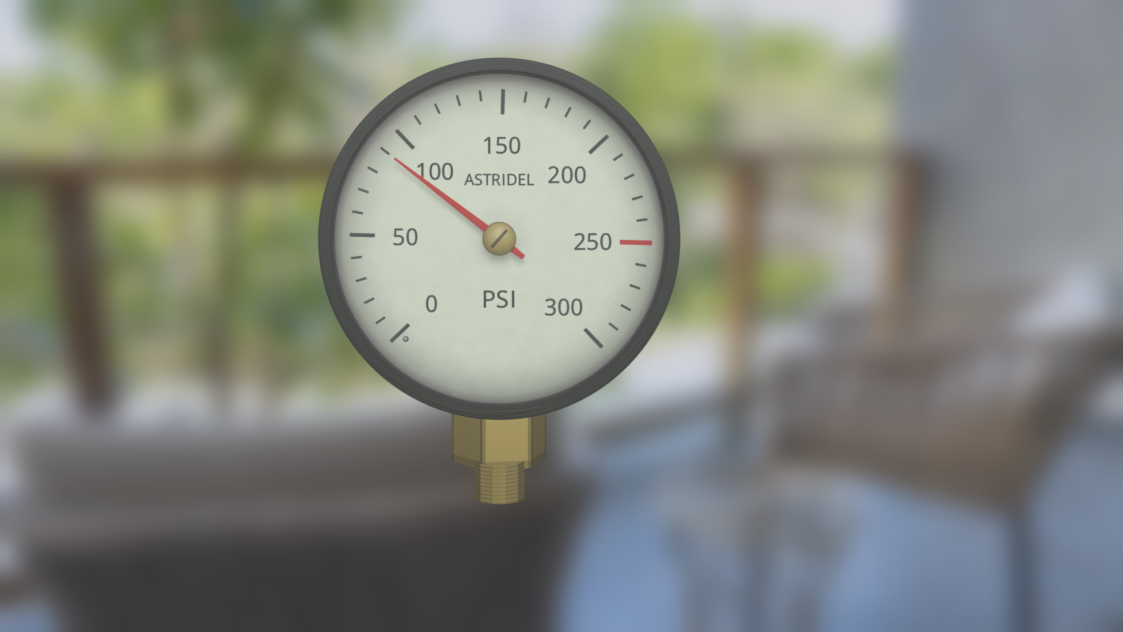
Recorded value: 90,psi
